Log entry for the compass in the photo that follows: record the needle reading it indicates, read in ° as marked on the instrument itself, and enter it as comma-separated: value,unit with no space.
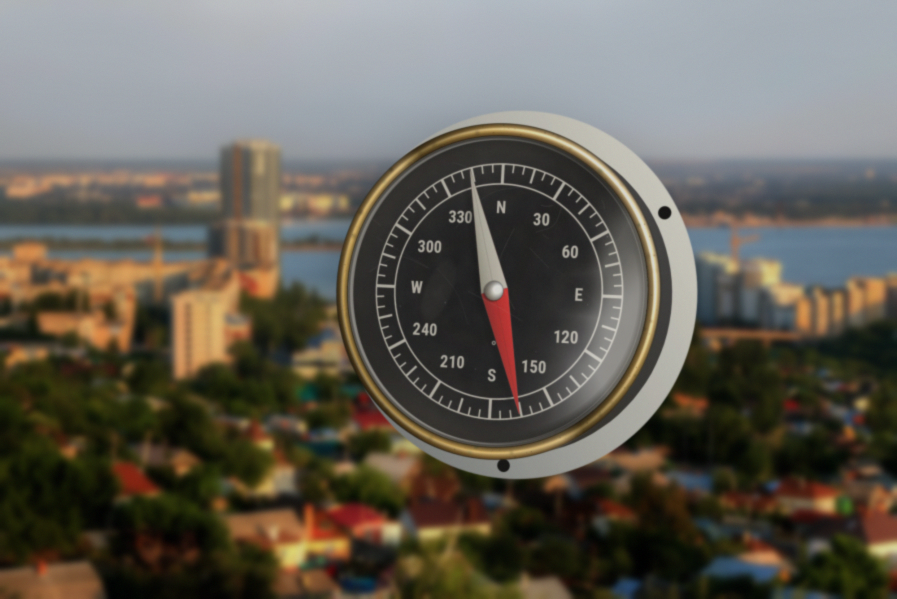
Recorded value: 165,°
